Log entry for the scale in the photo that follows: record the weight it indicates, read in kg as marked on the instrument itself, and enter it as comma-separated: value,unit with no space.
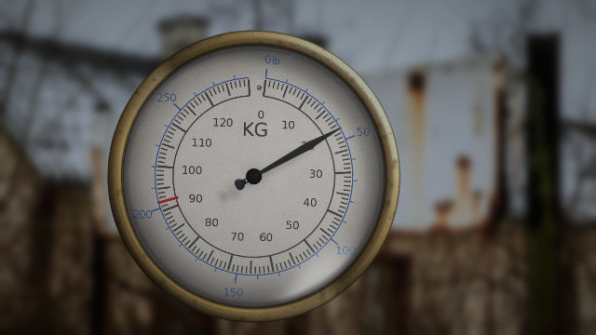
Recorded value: 20,kg
